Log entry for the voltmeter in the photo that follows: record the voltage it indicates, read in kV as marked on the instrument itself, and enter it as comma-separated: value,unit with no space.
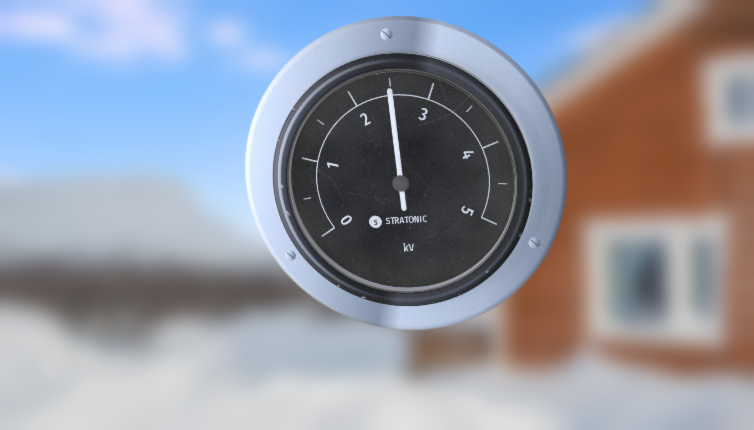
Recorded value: 2.5,kV
